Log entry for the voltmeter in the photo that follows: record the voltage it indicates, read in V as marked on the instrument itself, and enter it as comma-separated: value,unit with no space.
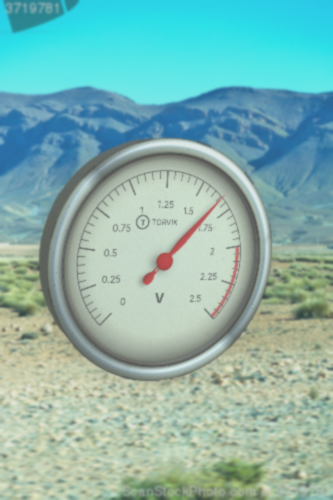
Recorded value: 1.65,V
